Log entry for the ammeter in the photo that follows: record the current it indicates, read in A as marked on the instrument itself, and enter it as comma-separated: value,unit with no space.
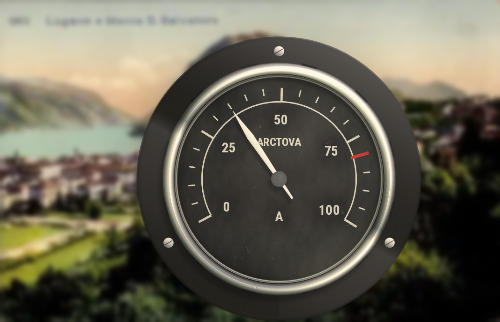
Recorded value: 35,A
